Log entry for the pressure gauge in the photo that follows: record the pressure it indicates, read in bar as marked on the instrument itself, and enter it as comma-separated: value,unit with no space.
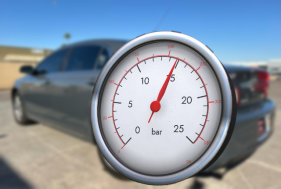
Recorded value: 15,bar
